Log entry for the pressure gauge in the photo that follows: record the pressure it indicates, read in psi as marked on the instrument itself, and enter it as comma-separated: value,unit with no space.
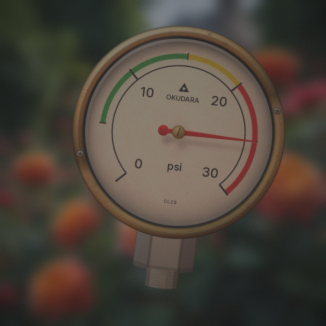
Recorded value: 25,psi
